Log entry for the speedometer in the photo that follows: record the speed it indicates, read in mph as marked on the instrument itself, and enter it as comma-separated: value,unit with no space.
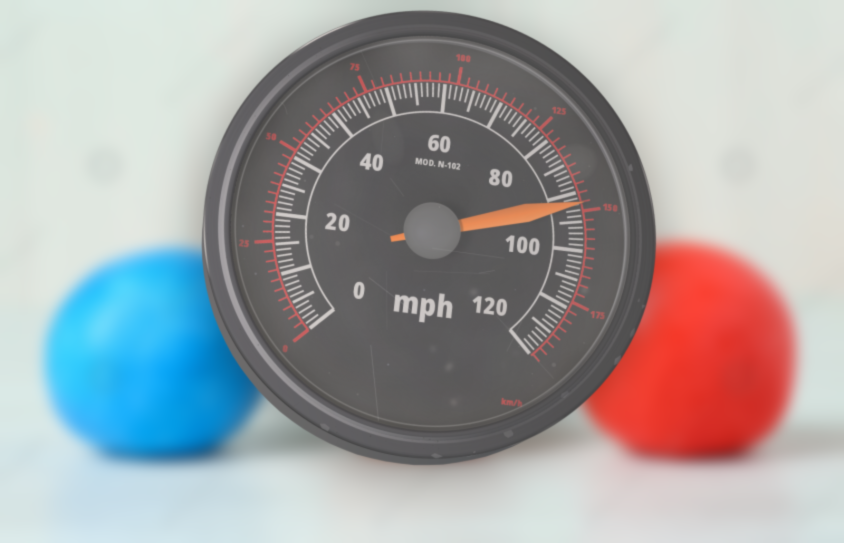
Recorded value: 92,mph
